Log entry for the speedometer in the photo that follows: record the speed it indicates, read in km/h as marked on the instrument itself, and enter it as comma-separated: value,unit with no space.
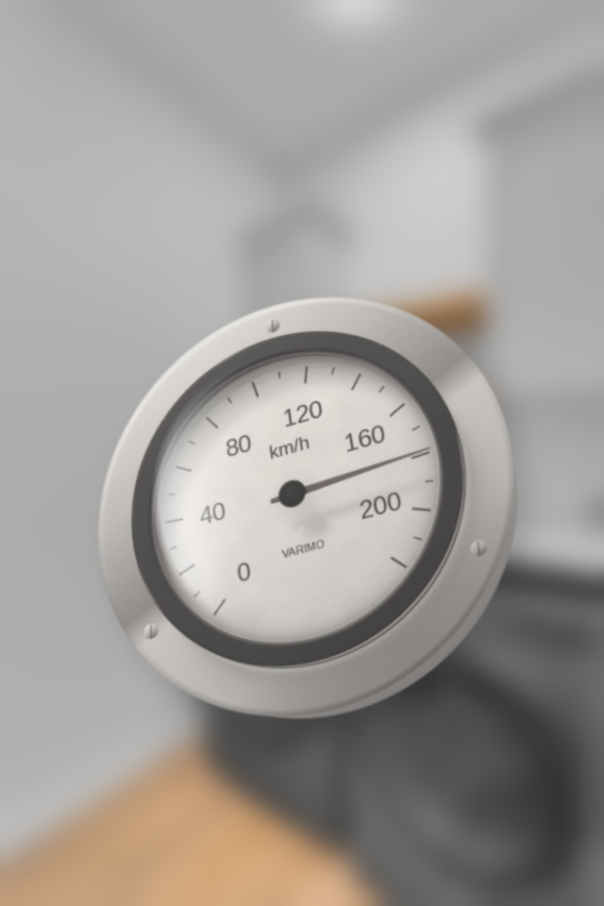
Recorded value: 180,km/h
